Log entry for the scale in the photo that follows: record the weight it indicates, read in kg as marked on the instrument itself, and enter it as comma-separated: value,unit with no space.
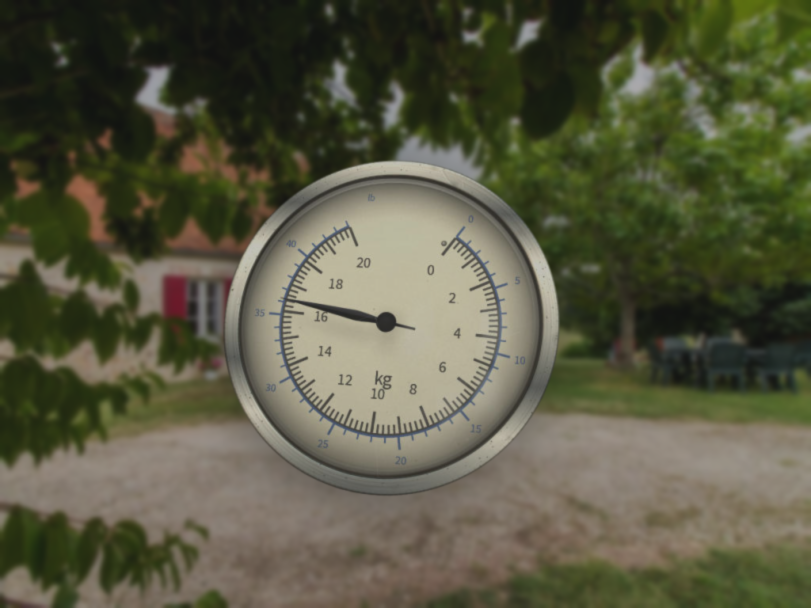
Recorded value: 16.4,kg
